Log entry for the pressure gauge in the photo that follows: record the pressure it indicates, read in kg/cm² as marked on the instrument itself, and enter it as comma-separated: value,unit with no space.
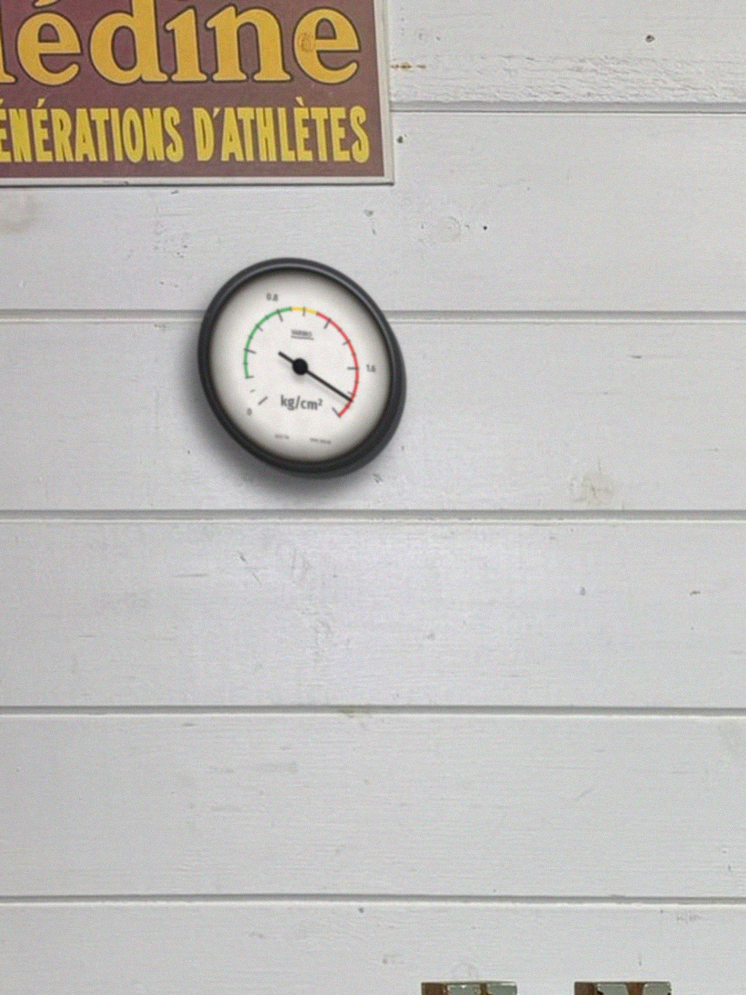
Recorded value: 1.85,kg/cm²
